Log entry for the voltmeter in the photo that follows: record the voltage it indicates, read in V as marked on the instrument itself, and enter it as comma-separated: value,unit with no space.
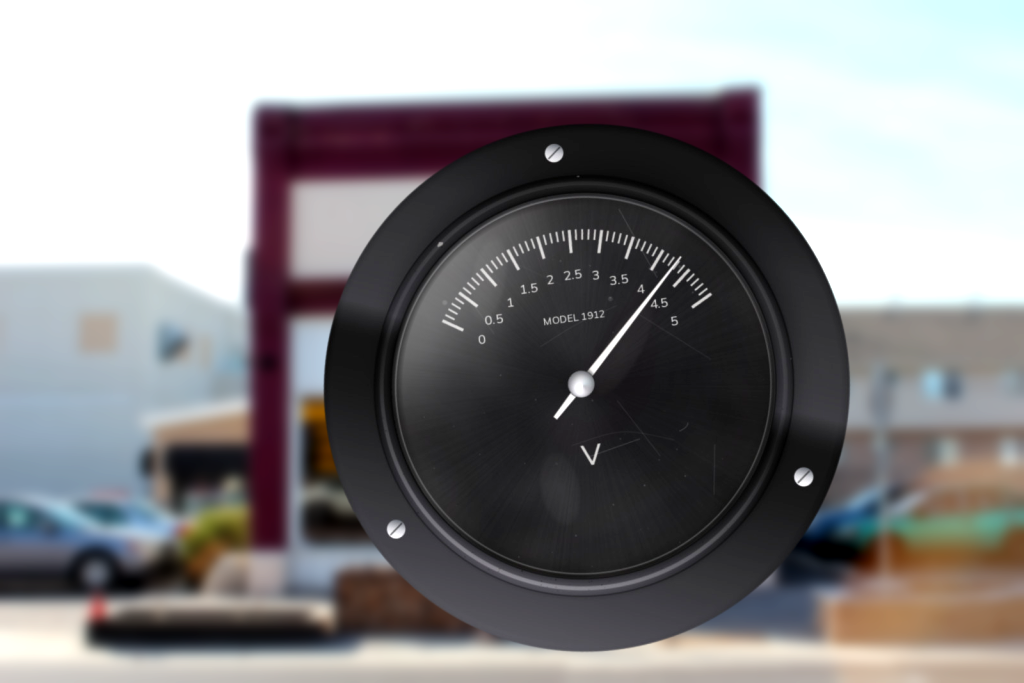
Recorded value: 4.3,V
